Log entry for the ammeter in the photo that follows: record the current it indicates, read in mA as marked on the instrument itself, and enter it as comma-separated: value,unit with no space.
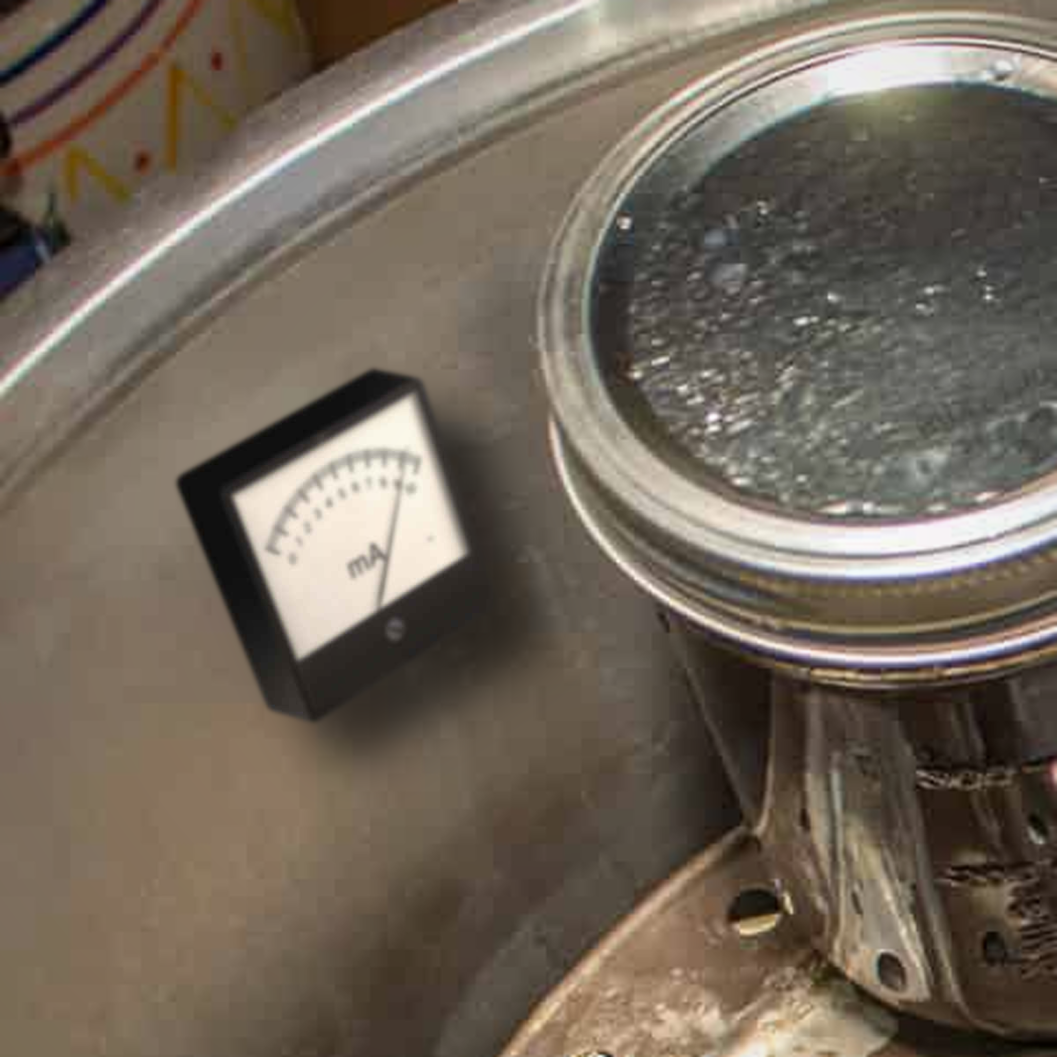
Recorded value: 9,mA
